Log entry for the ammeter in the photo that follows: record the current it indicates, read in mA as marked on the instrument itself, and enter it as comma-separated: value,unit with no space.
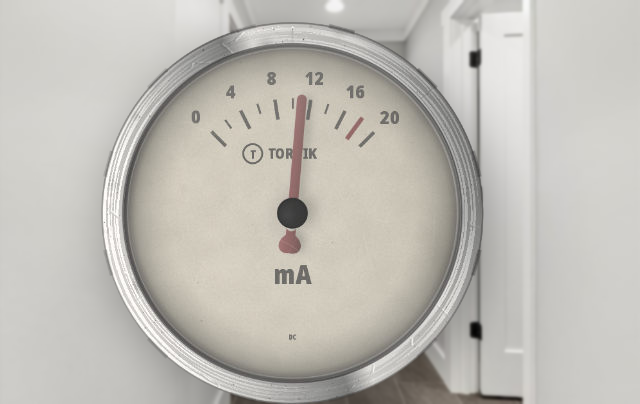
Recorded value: 11,mA
